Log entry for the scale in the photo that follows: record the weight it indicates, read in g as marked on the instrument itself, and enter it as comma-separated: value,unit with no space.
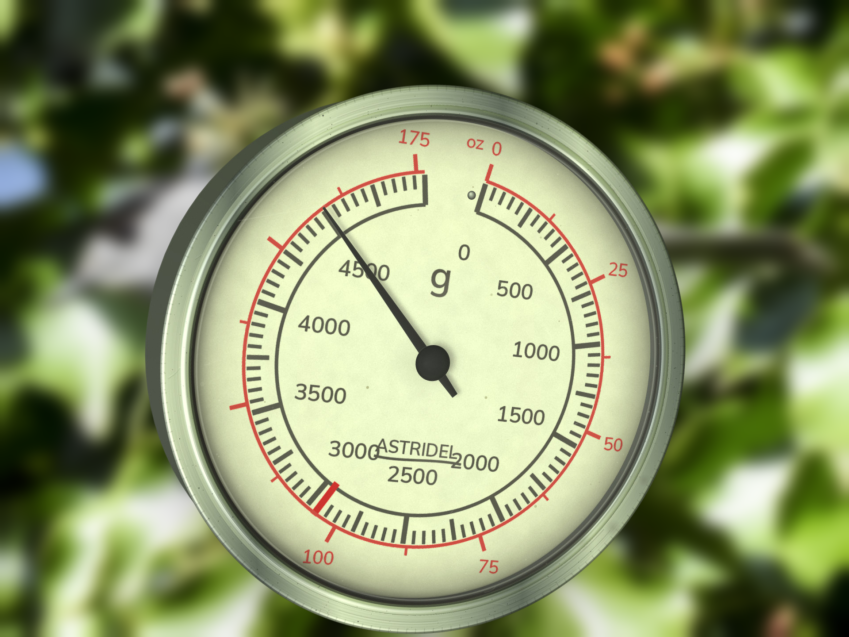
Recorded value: 4500,g
